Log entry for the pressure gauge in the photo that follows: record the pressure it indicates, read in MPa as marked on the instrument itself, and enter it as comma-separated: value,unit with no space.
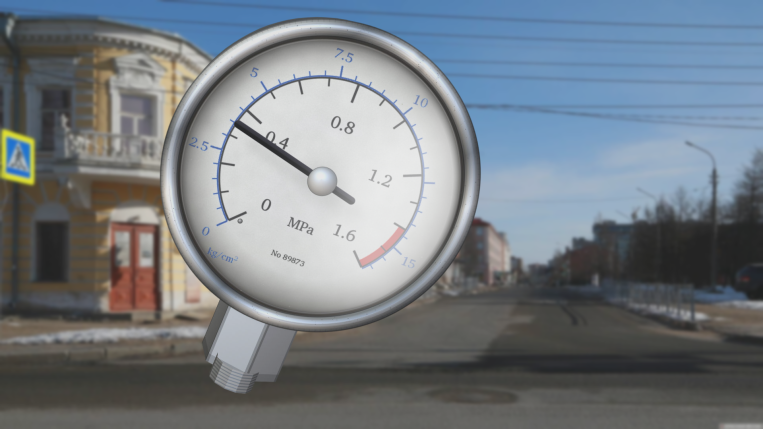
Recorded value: 0.35,MPa
